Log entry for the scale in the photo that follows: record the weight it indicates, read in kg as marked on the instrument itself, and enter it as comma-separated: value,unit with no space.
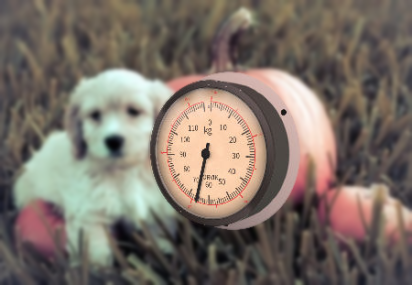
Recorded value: 65,kg
